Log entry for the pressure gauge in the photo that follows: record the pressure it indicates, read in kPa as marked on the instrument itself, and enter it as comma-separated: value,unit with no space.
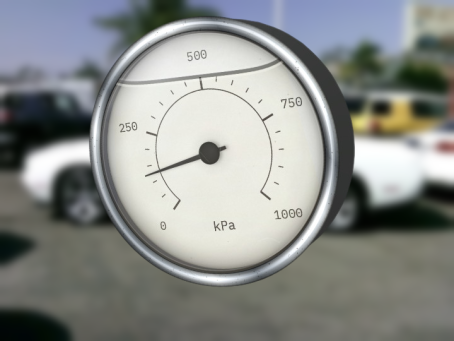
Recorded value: 125,kPa
